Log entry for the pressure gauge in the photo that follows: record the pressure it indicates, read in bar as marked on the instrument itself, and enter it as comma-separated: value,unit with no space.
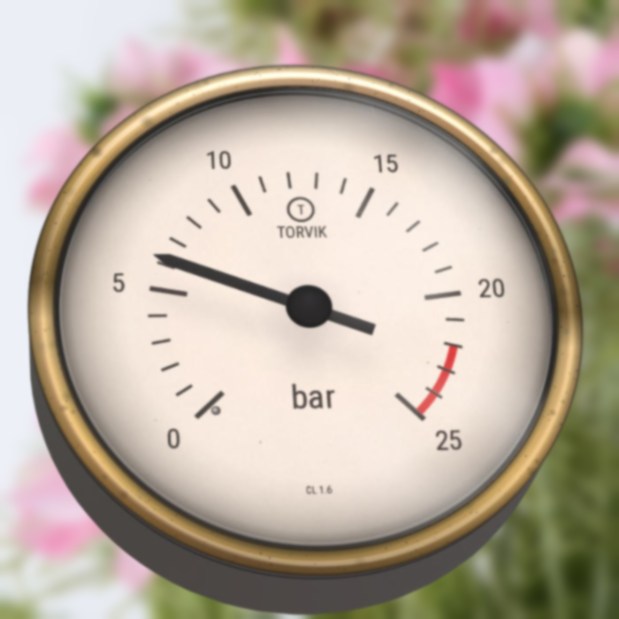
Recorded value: 6,bar
